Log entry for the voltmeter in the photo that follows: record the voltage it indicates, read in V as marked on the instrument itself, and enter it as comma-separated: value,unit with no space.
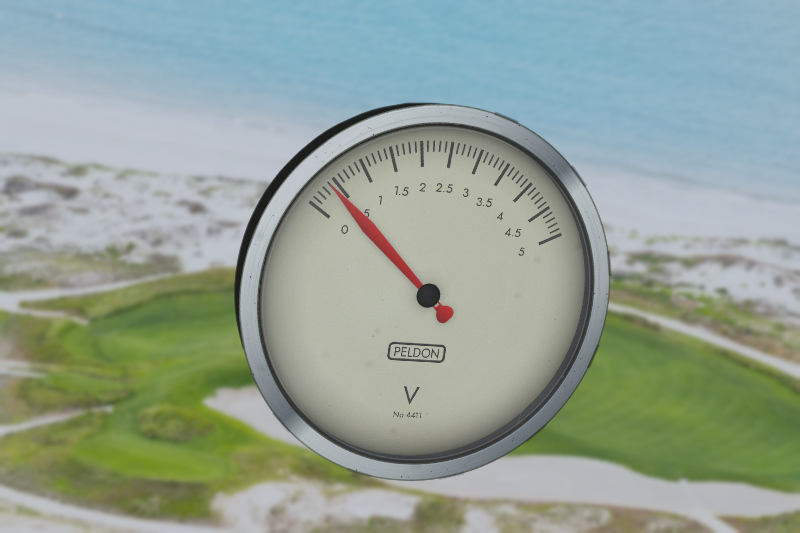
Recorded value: 0.4,V
